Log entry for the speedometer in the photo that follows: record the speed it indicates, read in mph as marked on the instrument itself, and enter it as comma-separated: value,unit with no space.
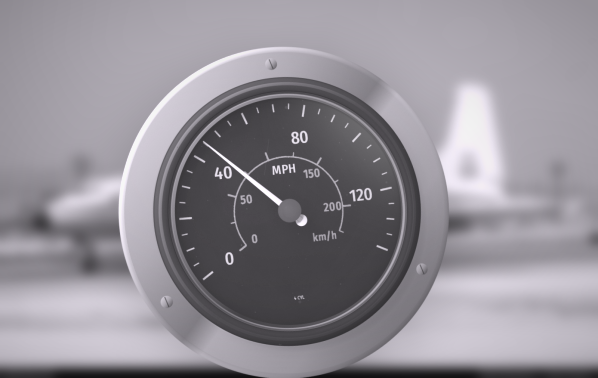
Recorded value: 45,mph
